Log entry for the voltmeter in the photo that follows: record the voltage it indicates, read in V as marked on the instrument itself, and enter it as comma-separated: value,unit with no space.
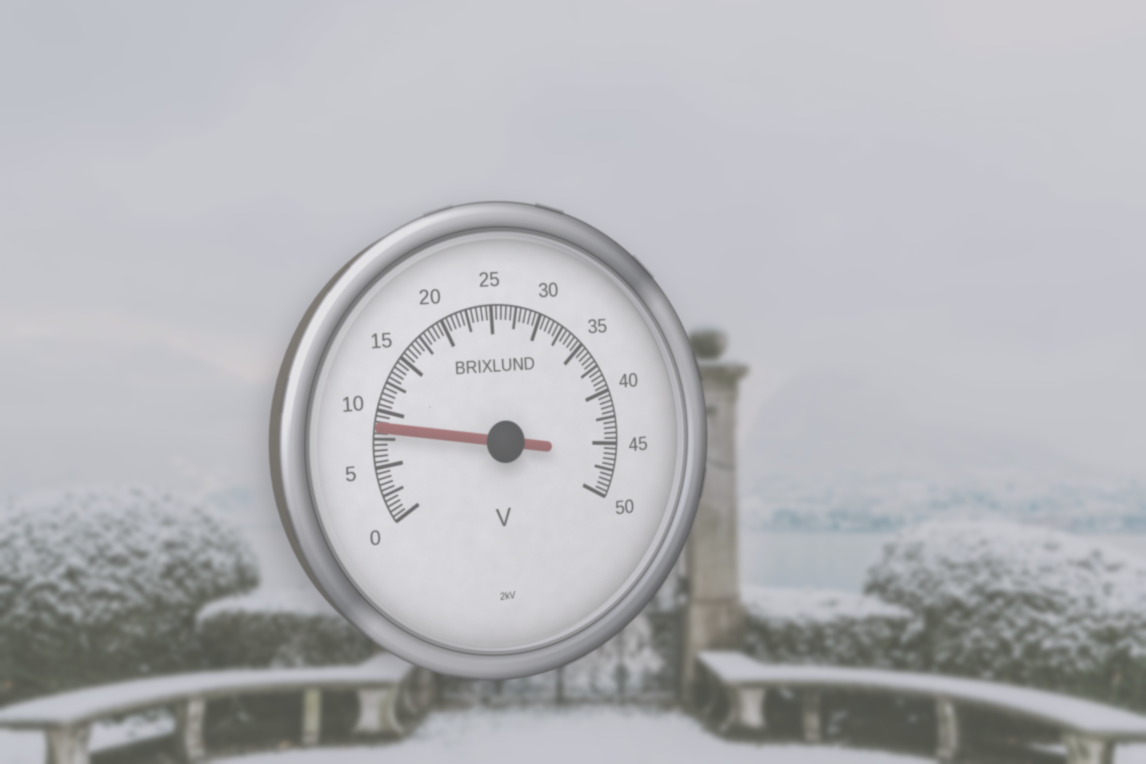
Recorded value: 8.5,V
